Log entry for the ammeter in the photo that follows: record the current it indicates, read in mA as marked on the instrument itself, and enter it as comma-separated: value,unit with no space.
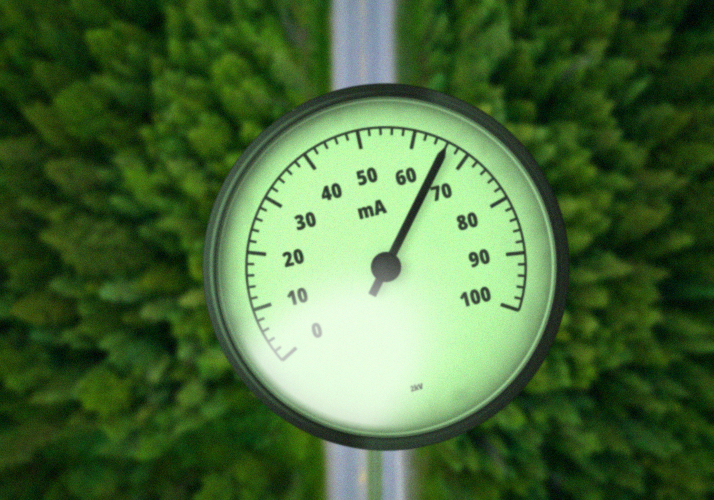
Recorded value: 66,mA
